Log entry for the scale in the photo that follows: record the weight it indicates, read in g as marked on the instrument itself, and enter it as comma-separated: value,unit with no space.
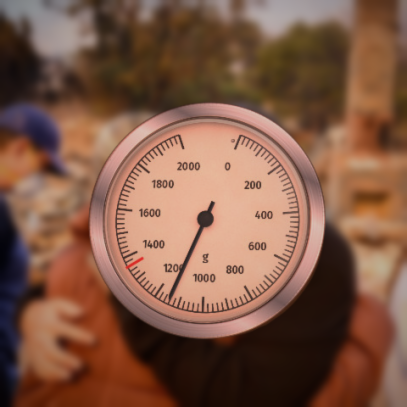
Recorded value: 1140,g
